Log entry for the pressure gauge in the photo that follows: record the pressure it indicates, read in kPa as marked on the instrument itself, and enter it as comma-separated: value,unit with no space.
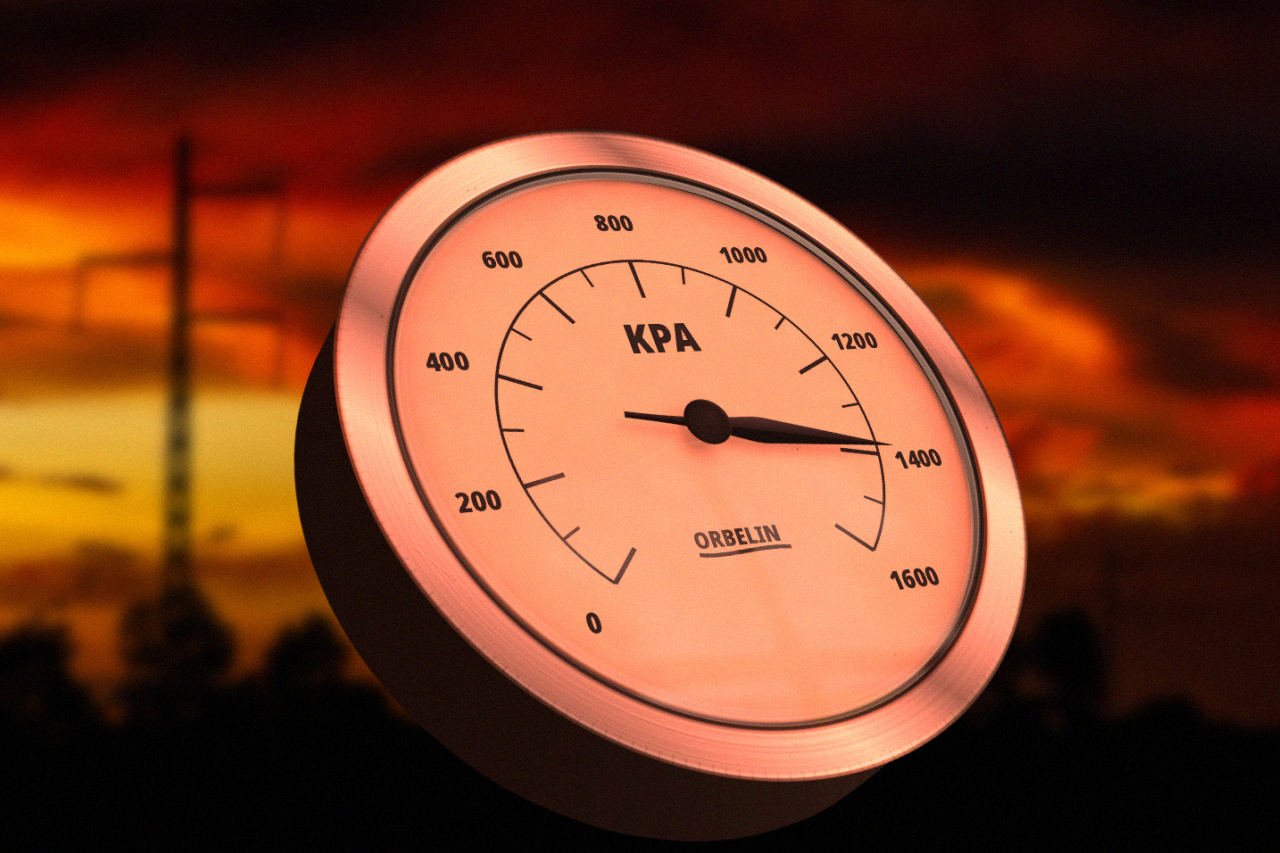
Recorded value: 1400,kPa
